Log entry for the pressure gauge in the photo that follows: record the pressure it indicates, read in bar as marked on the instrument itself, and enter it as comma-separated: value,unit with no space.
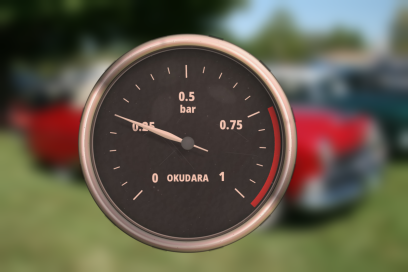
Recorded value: 0.25,bar
